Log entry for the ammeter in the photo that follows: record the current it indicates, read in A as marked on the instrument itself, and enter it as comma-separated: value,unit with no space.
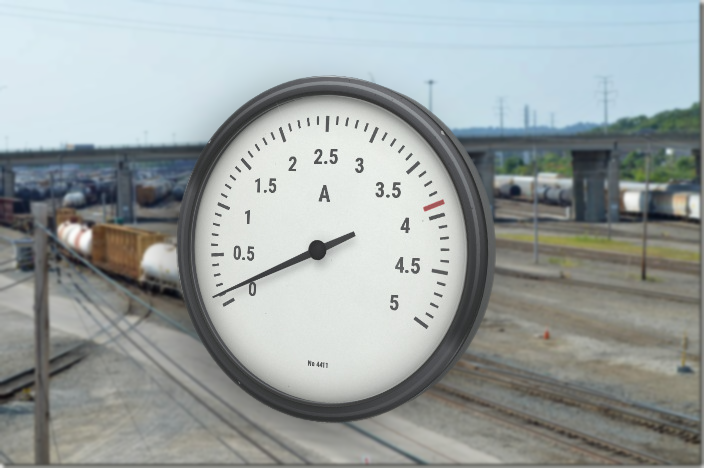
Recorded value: 0.1,A
